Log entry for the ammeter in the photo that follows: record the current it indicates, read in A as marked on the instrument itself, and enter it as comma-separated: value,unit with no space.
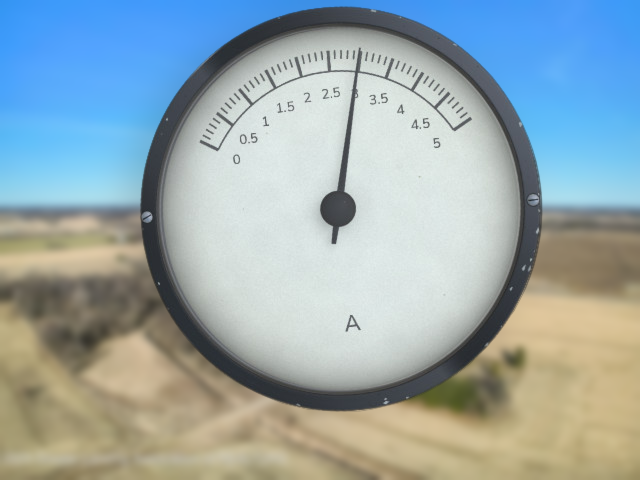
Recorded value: 3,A
